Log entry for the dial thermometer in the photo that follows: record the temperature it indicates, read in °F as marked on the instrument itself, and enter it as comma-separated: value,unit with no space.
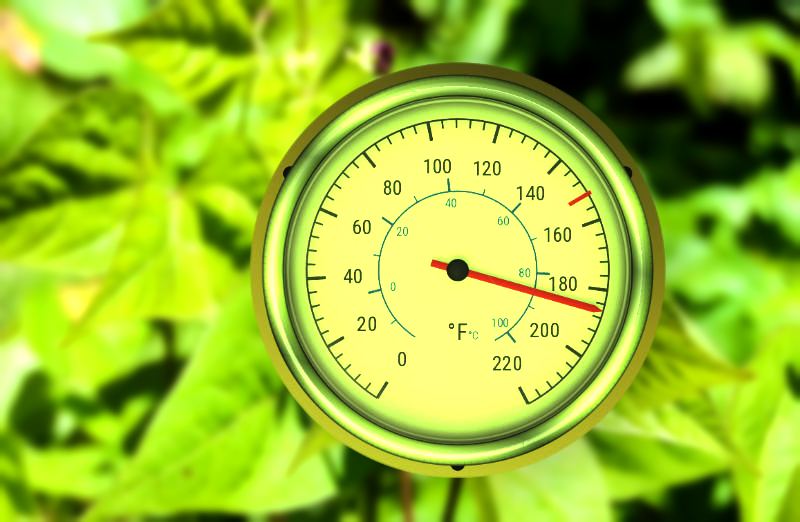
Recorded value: 186,°F
